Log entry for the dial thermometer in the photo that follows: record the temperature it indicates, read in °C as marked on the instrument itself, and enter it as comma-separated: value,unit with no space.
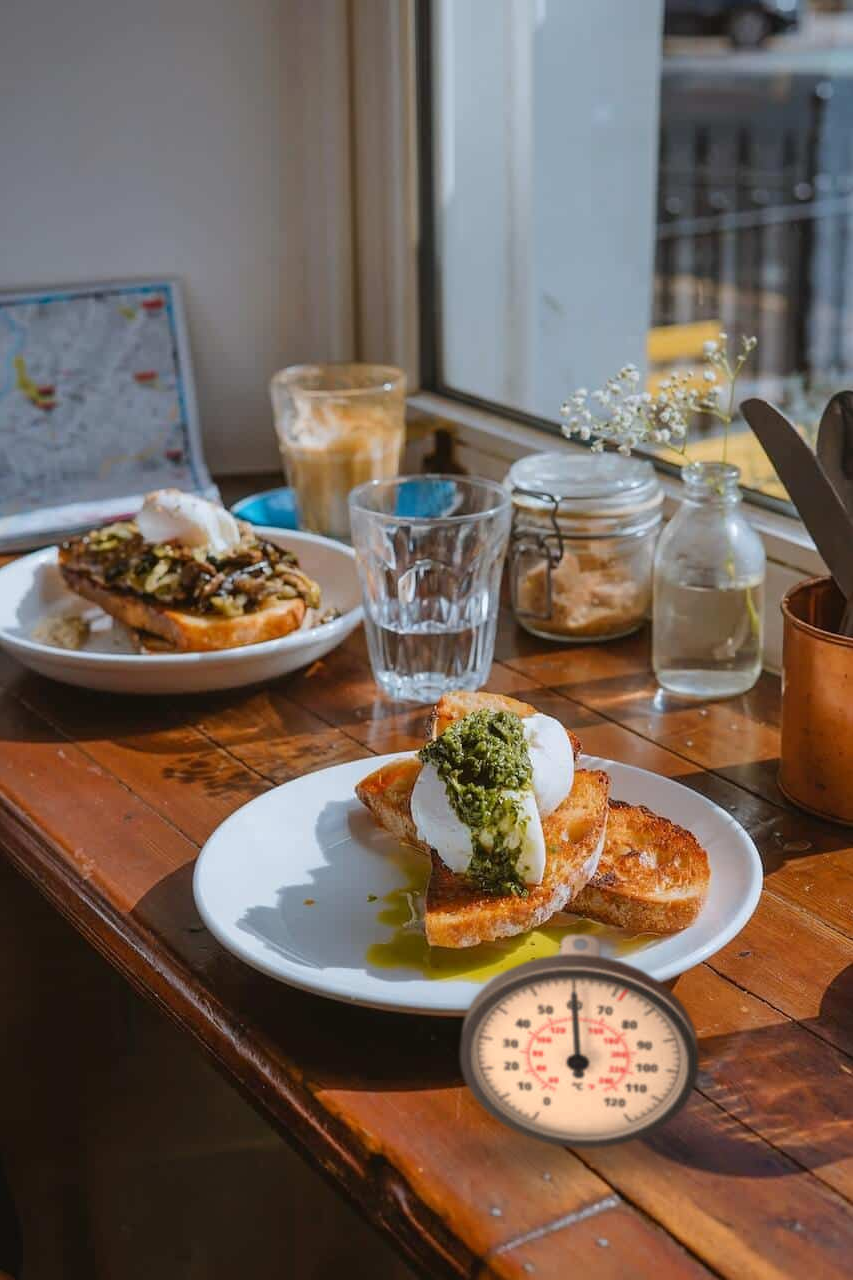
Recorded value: 60,°C
